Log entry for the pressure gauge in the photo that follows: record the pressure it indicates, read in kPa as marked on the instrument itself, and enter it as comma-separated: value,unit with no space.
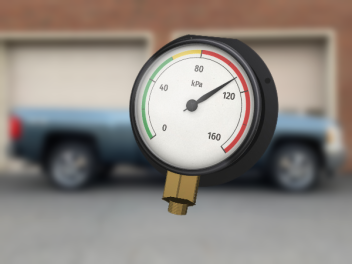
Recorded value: 110,kPa
